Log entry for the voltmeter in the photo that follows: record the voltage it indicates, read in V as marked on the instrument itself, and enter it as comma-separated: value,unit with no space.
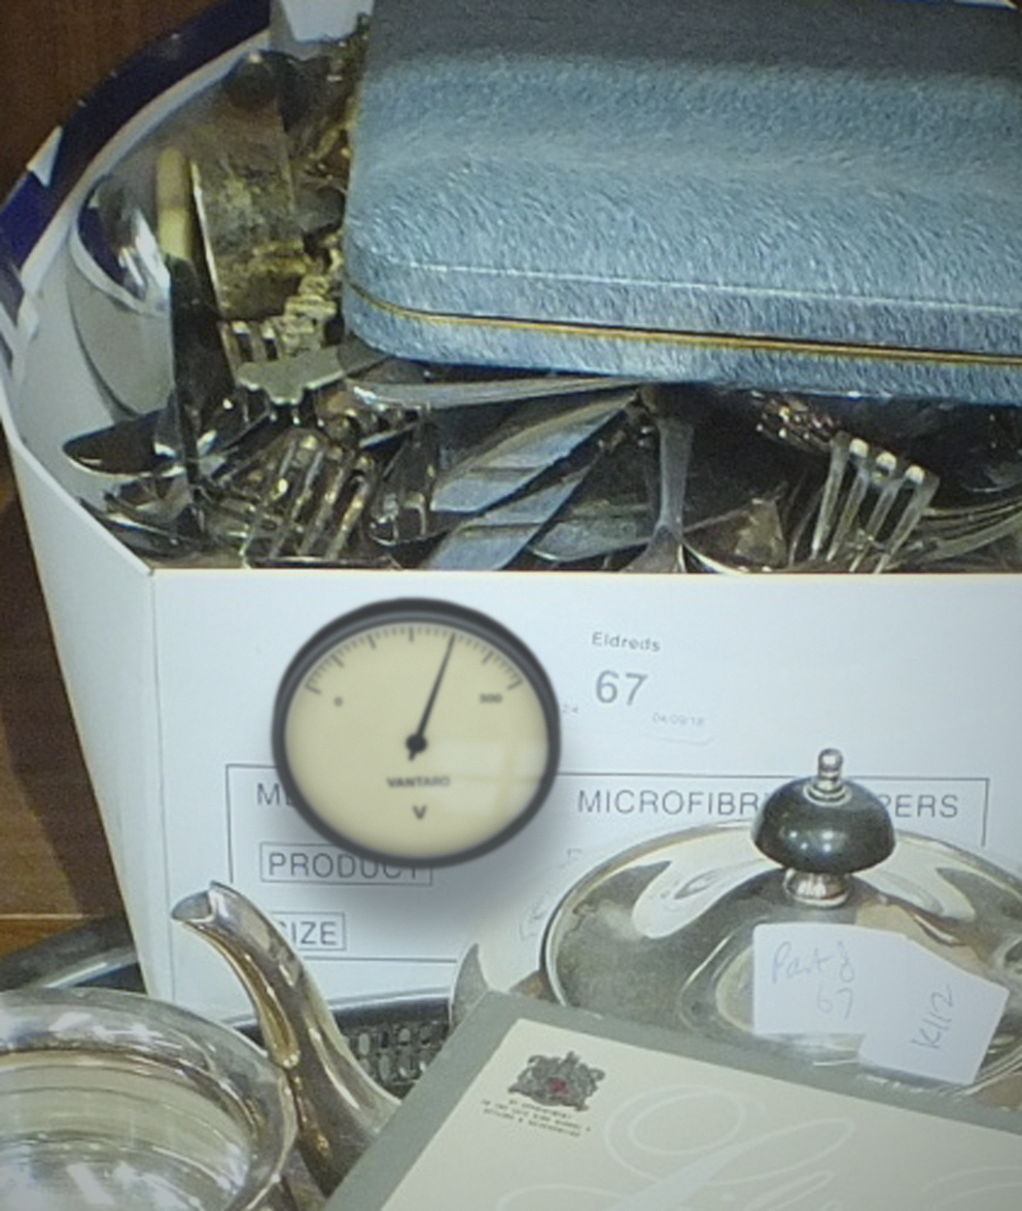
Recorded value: 200,V
